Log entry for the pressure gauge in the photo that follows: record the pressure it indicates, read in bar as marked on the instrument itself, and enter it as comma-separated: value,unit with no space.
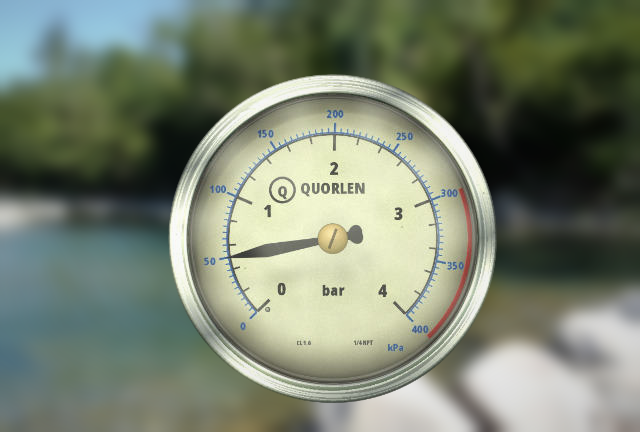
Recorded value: 0.5,bar
